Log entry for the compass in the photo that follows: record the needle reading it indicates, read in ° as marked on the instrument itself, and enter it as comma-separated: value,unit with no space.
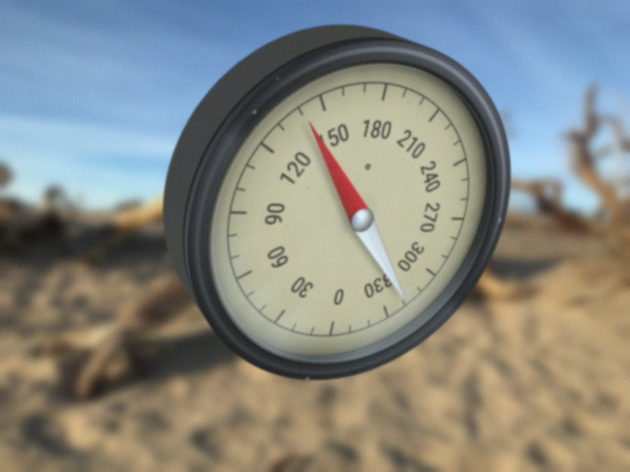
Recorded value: 140,°
